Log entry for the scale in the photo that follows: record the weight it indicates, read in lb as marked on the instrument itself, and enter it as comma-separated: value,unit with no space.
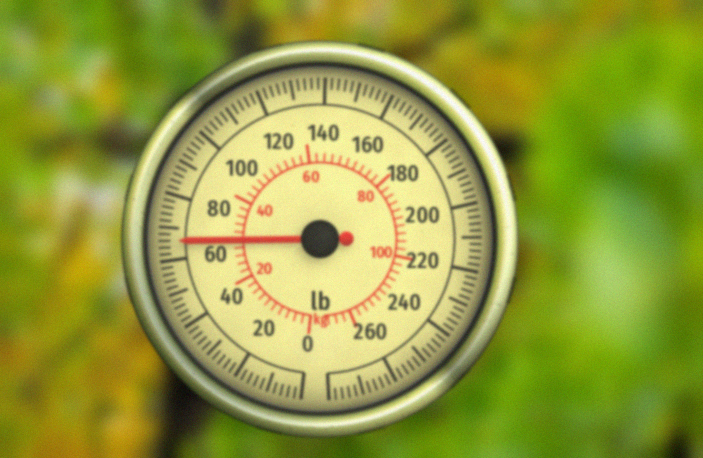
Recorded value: 66,lb
